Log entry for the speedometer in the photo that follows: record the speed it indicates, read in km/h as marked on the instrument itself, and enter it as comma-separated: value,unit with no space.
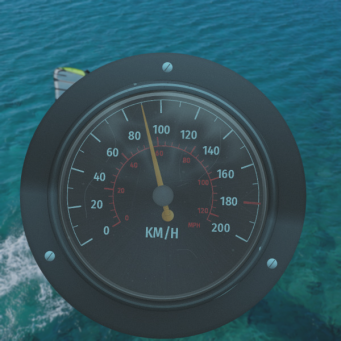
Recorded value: 90,km/h
